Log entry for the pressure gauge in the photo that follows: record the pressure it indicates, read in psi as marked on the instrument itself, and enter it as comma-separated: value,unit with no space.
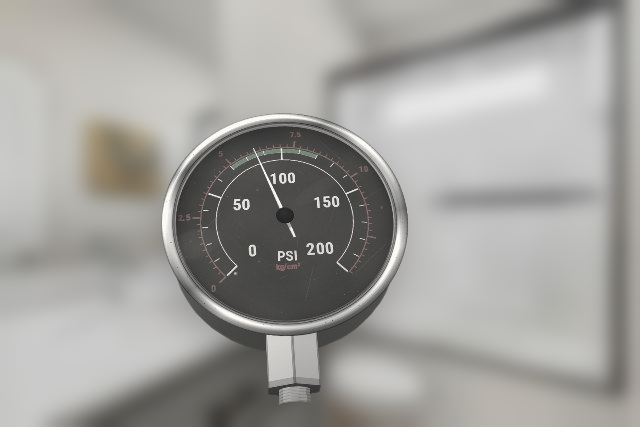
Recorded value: 85,psi
